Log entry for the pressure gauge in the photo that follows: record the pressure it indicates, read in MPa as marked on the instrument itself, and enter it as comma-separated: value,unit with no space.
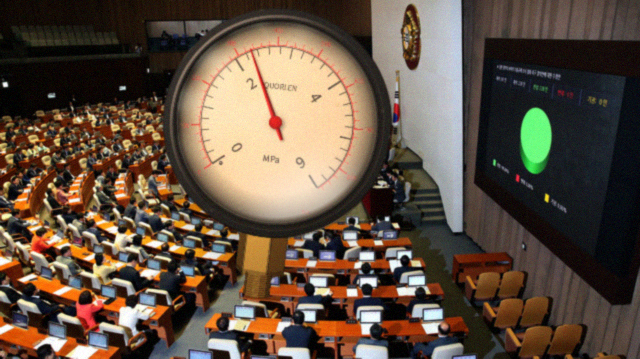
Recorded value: 2.3,MPa
